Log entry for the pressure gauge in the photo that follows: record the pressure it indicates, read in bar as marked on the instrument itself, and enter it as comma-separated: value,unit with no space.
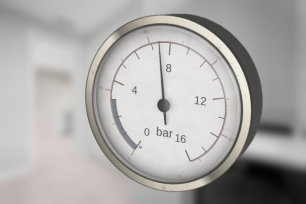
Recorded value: 7.5,bar
